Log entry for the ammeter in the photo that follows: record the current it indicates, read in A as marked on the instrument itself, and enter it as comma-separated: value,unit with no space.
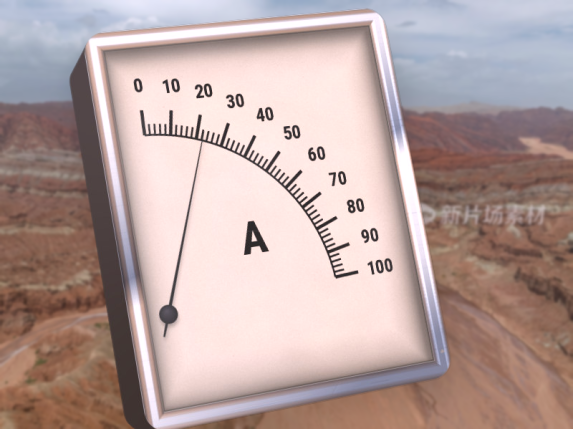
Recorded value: 22,A
